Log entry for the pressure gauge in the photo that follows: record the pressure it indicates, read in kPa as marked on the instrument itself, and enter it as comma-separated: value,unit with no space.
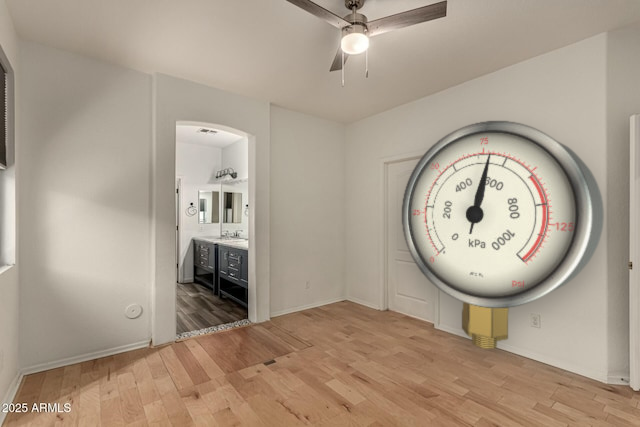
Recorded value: 550,kPa
